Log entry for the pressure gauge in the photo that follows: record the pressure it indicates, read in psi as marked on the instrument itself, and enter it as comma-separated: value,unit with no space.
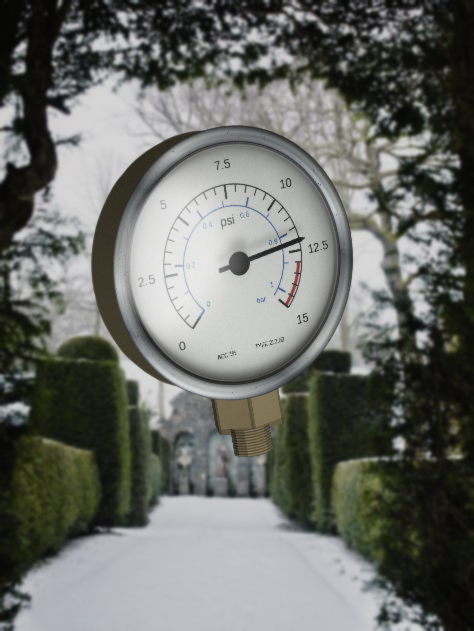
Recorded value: 12,psi
